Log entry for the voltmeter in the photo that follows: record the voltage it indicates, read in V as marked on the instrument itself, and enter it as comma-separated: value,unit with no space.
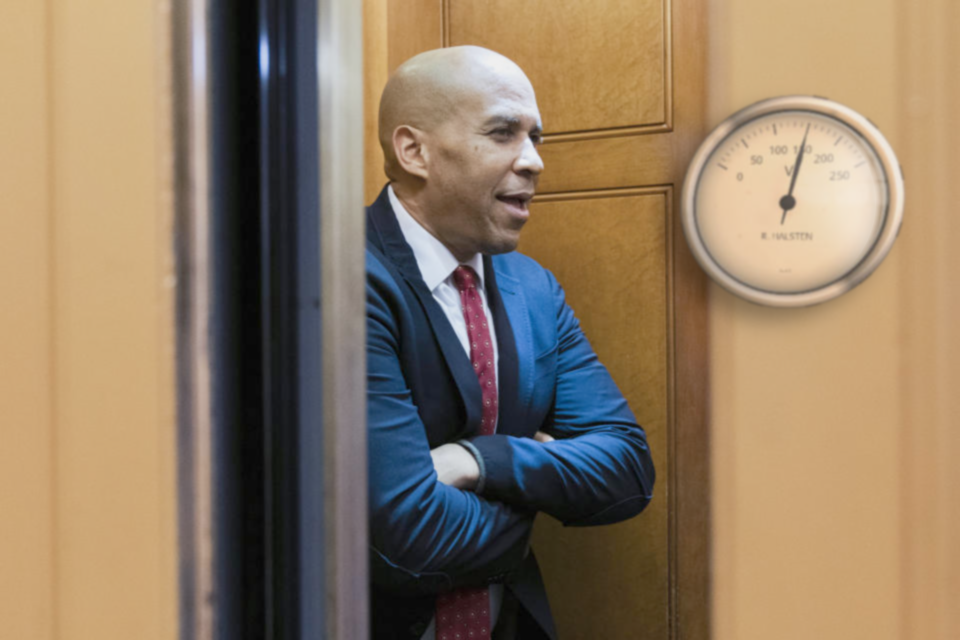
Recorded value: 150,V
